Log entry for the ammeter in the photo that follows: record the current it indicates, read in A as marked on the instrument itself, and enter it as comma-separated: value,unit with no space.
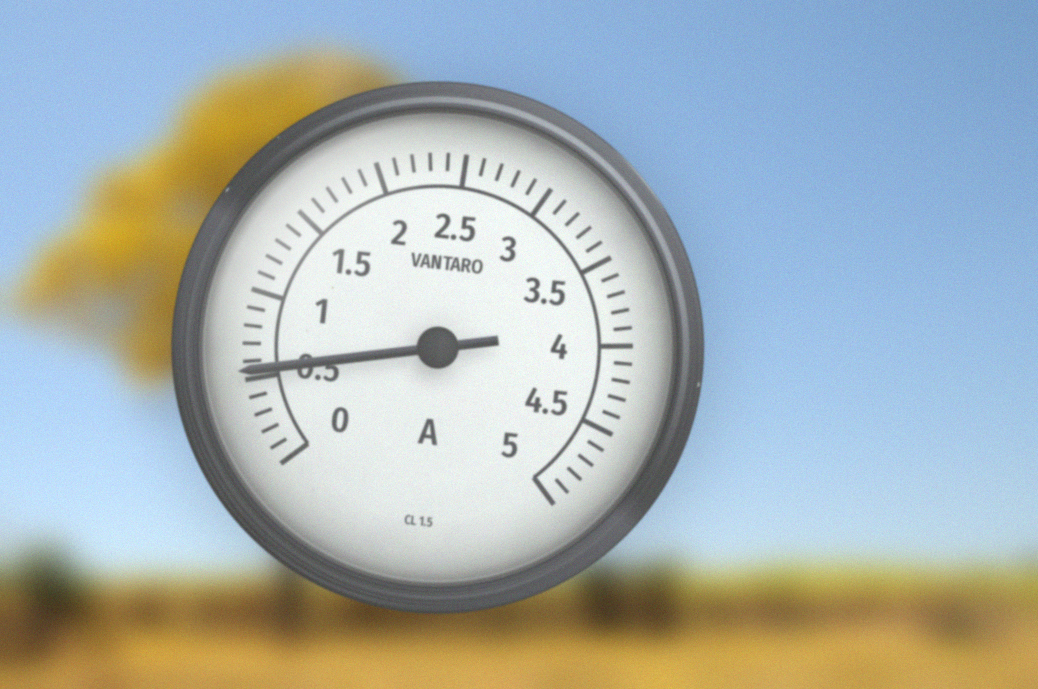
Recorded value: 0.55,A
